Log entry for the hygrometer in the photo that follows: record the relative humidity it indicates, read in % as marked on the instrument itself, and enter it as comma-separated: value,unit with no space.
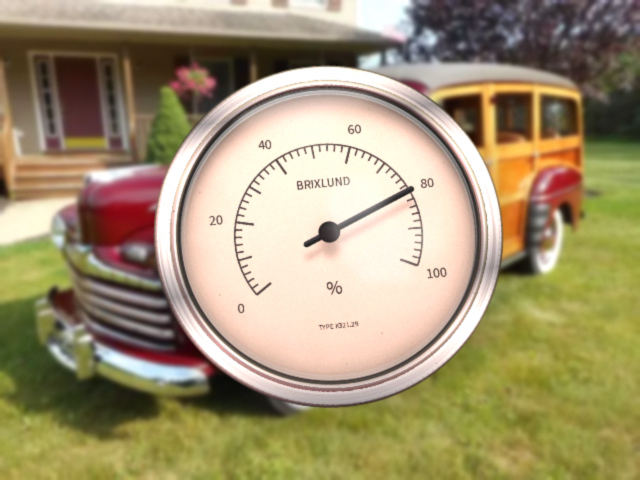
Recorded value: 80,%
